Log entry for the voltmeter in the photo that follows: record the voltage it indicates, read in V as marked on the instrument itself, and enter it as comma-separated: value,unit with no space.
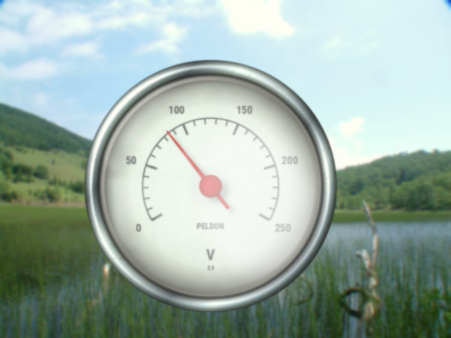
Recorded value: 85,V
